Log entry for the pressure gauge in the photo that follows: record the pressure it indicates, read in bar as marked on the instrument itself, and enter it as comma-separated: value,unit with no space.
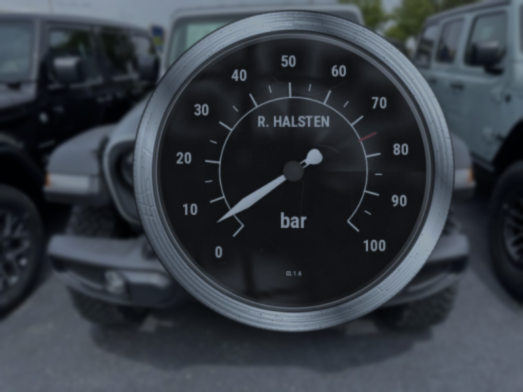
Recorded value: 5,bar
